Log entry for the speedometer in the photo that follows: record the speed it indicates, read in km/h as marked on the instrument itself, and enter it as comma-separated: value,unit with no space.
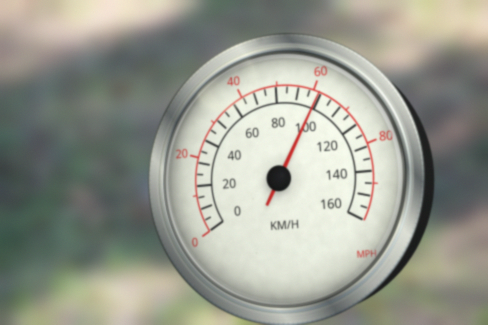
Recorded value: 100,km/h
